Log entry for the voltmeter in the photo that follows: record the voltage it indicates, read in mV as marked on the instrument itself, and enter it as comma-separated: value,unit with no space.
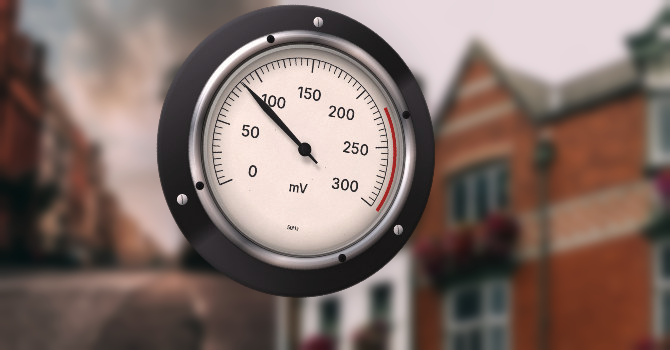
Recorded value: 85,mV
